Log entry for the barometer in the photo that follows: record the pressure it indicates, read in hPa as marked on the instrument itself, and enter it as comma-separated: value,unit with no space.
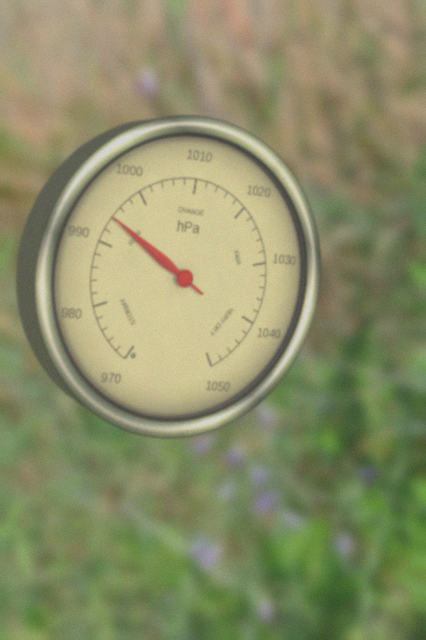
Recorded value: 994,hPa
